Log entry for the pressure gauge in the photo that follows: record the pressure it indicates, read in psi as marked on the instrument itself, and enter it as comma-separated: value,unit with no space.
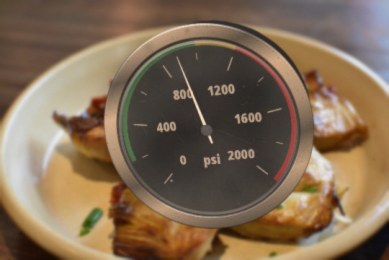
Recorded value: 900,psi
